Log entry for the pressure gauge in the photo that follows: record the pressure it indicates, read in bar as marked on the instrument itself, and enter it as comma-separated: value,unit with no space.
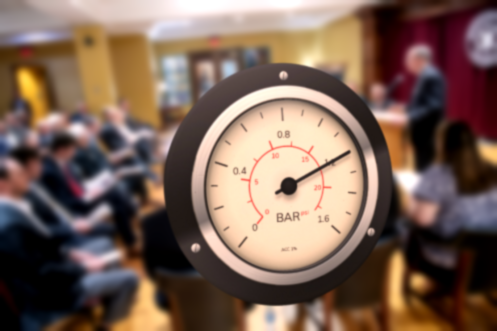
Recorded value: 1.2,bar
